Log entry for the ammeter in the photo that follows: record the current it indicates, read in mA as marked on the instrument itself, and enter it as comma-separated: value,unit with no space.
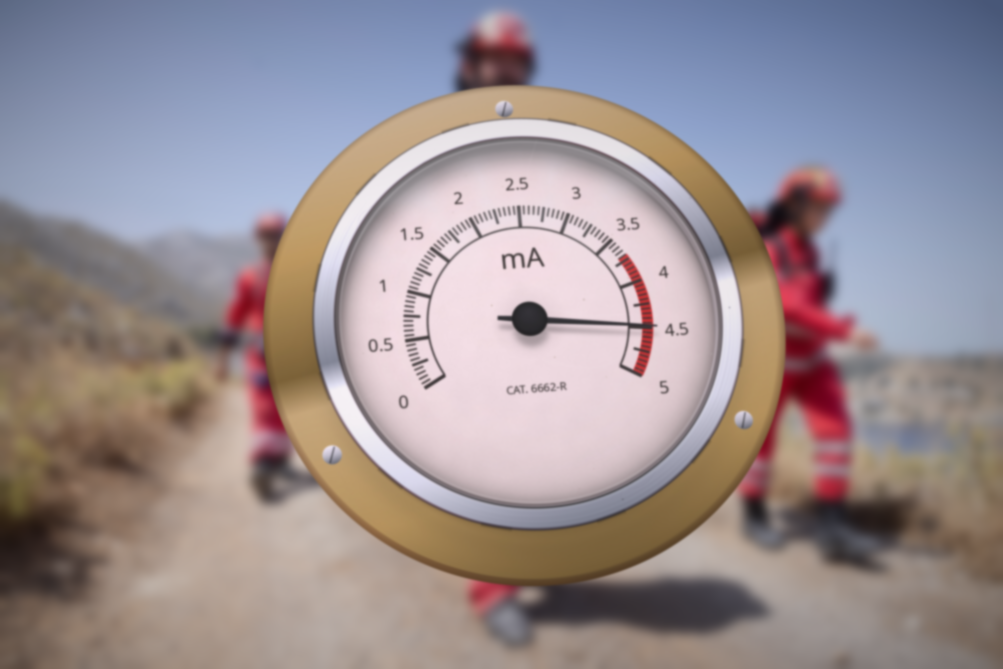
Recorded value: 4.5,mA
